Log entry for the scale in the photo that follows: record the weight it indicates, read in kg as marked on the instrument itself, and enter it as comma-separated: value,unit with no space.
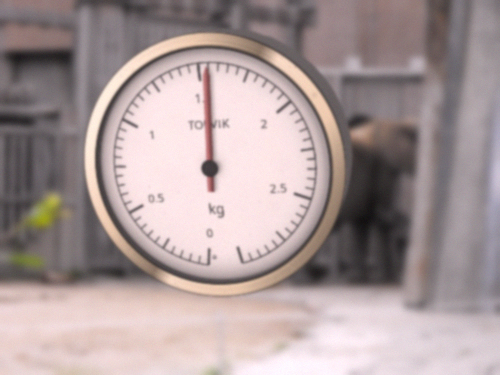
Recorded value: 1.55,kg
